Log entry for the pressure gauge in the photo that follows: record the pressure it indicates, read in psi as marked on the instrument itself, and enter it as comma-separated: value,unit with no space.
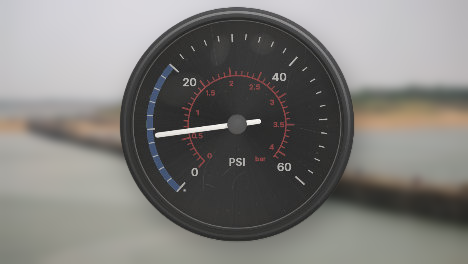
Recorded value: 9,psi
